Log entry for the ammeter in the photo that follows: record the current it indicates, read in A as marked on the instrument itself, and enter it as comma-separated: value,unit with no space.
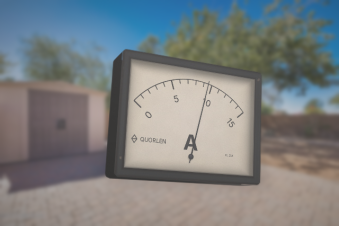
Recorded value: 9.5,A
